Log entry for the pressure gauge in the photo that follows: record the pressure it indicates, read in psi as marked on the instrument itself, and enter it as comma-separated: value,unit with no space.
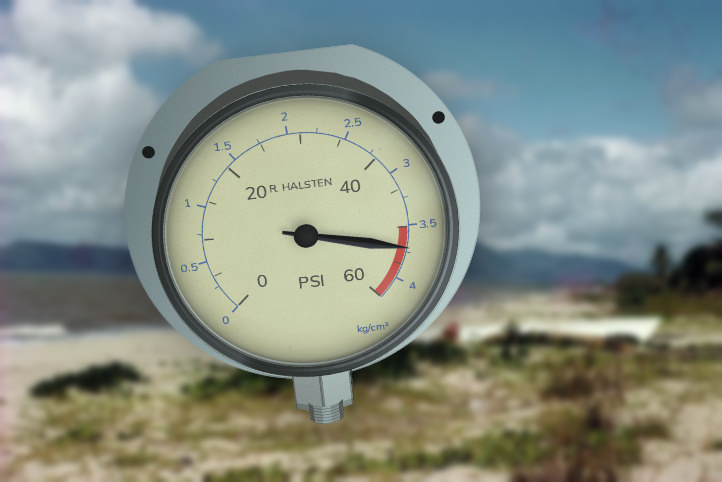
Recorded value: 52.5,psi
